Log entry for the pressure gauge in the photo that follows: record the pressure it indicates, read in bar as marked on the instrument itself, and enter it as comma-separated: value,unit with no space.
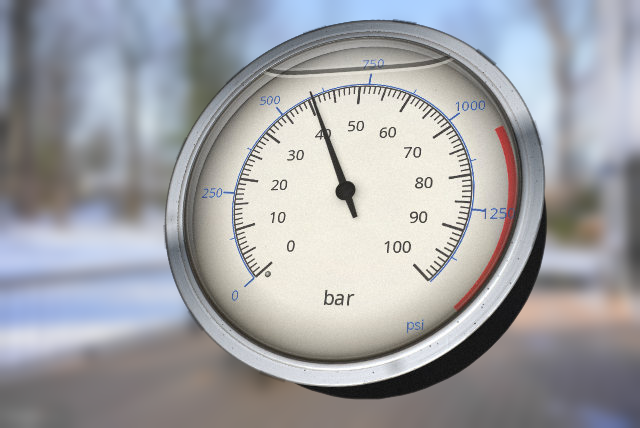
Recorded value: 41,bar
